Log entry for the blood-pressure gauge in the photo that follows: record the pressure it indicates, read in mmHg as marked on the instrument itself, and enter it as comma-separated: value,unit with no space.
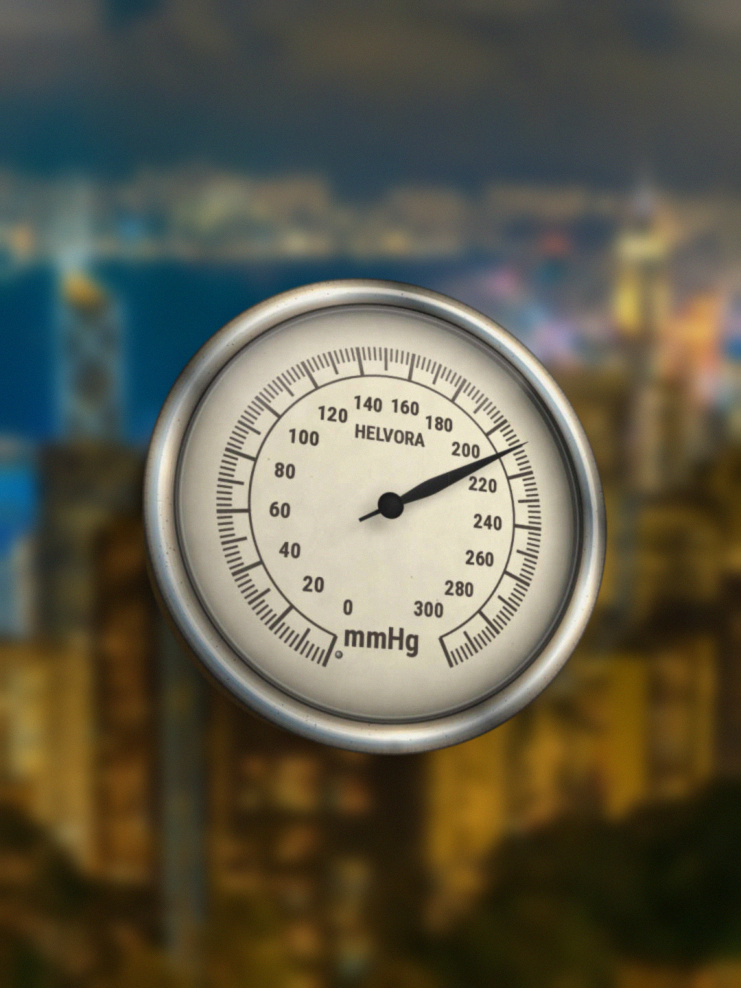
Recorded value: 210,mmHg
